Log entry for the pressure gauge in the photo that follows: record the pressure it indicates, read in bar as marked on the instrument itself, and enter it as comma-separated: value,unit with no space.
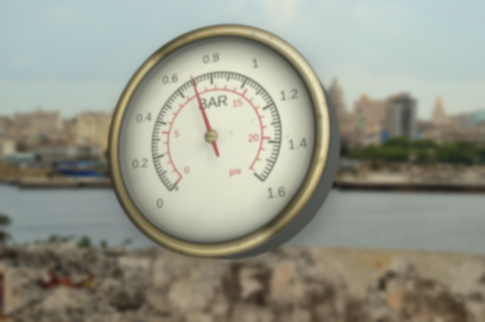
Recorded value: 0.7,bar
